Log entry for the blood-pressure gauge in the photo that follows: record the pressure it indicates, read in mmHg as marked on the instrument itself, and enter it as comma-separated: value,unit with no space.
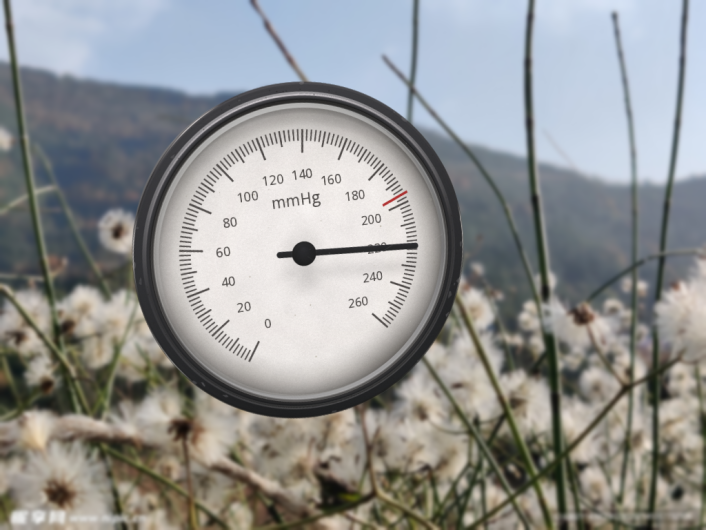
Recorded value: 220,mmHg
